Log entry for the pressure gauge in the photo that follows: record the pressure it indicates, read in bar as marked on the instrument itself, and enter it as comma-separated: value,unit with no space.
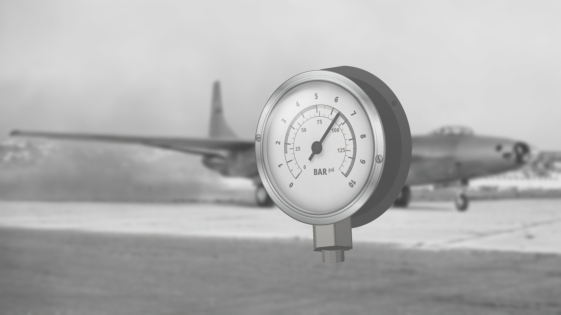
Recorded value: 6.5,bar
